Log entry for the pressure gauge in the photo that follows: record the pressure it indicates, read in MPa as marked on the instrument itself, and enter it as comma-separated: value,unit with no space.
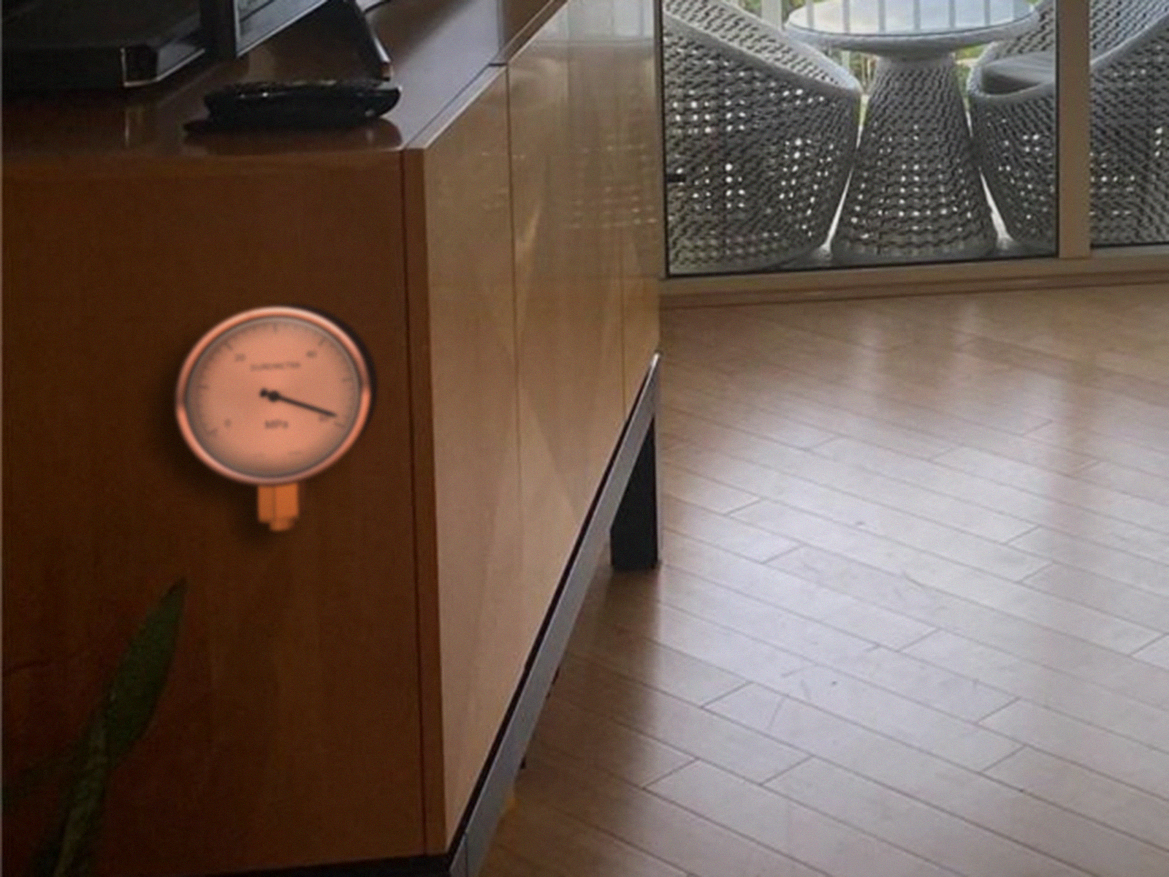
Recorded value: 58,MPa
